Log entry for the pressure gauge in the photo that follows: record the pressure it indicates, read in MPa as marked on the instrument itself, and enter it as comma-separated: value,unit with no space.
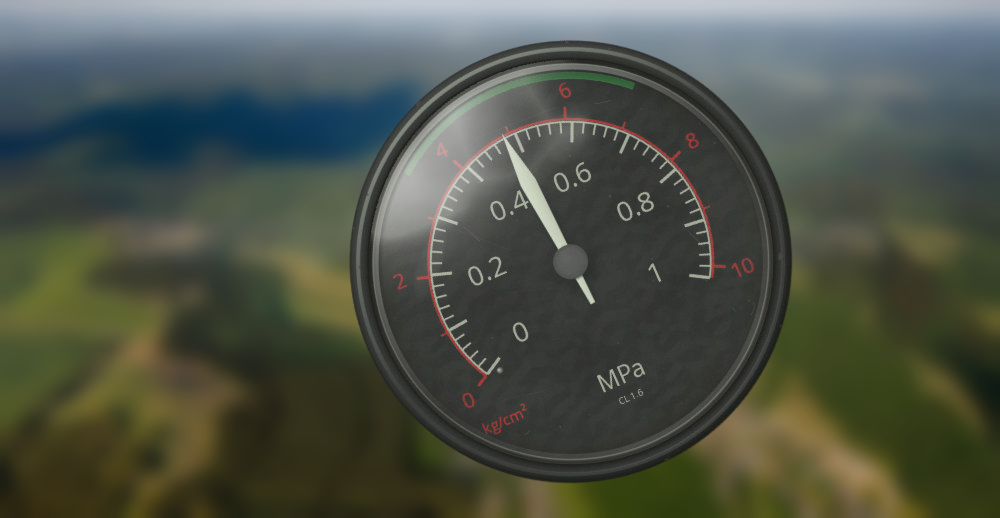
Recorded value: 0.48,MPa
